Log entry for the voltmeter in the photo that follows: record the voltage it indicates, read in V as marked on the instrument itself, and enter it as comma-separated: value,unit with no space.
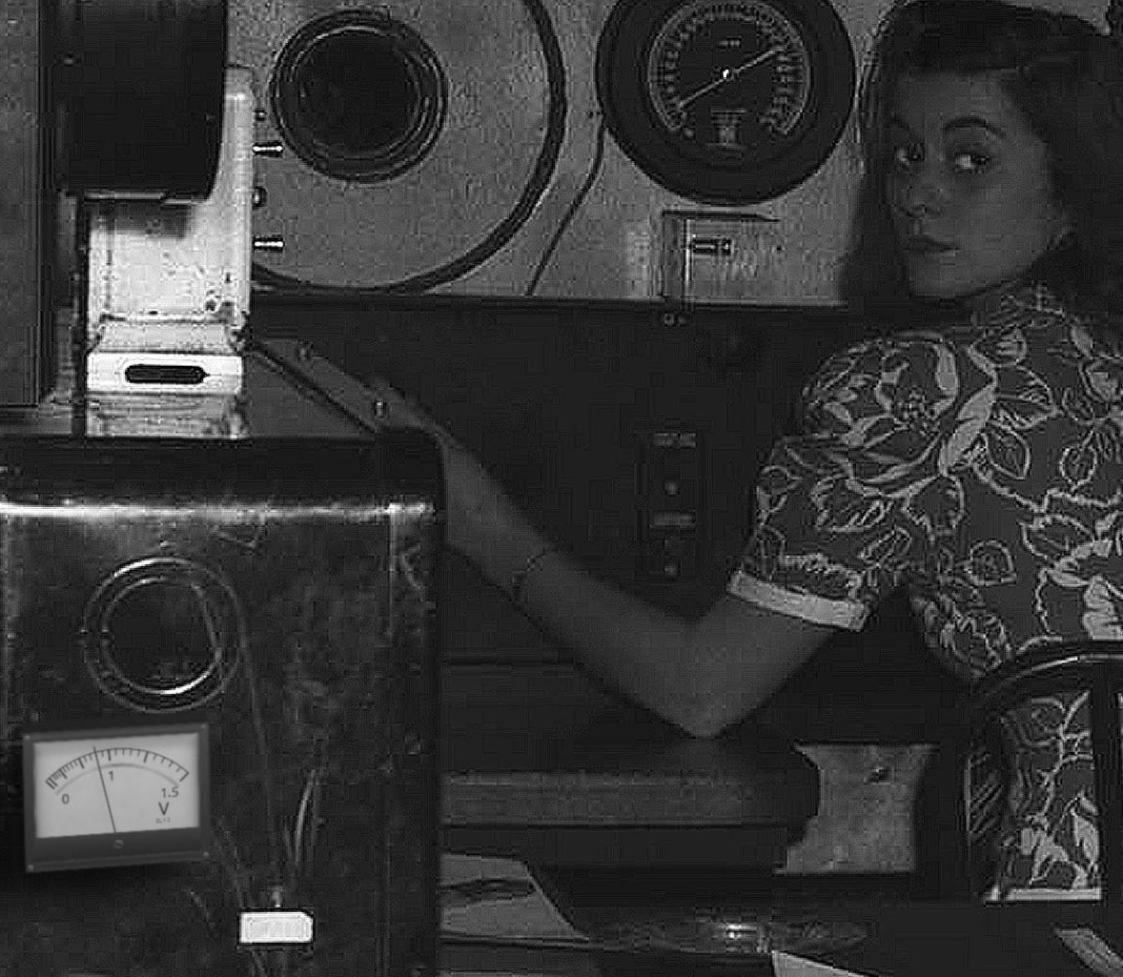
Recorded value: 0.9,V
